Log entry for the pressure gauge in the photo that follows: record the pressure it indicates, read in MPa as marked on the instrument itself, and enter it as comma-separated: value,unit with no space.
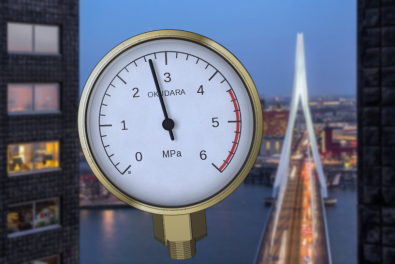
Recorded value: 2.7,MPa
